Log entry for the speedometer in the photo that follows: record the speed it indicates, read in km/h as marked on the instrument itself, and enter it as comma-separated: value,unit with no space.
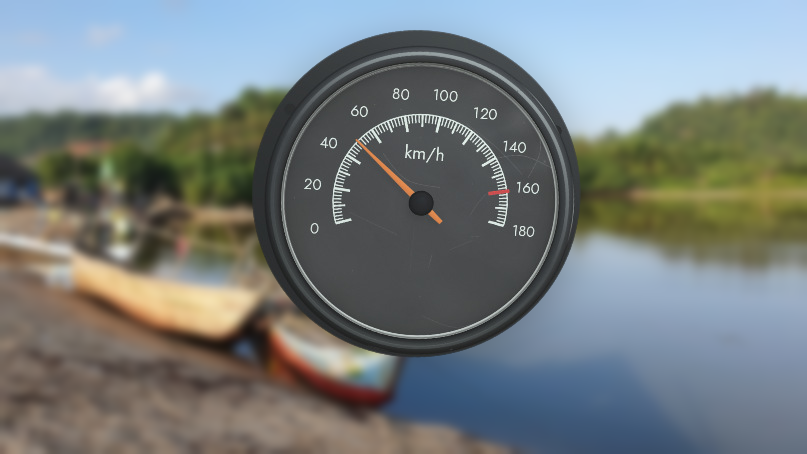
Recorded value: 50,km/h
